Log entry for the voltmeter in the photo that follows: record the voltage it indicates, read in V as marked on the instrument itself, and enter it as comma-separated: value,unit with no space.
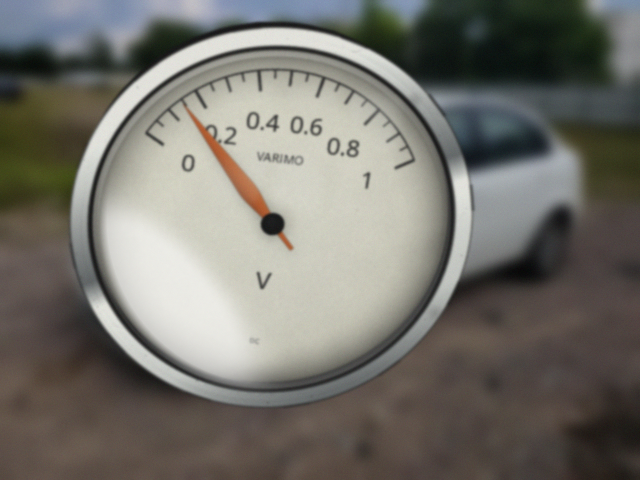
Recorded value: 0.15,V
